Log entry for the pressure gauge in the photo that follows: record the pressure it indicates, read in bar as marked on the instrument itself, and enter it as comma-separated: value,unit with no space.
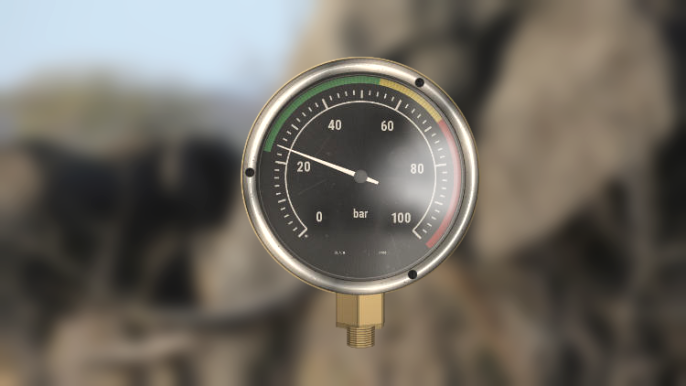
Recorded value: 24,bar
